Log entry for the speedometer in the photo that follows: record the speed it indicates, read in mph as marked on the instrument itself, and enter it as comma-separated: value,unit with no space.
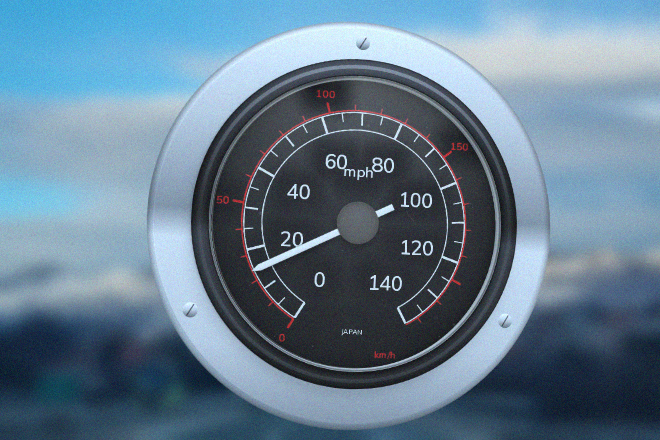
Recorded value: 15,mph
